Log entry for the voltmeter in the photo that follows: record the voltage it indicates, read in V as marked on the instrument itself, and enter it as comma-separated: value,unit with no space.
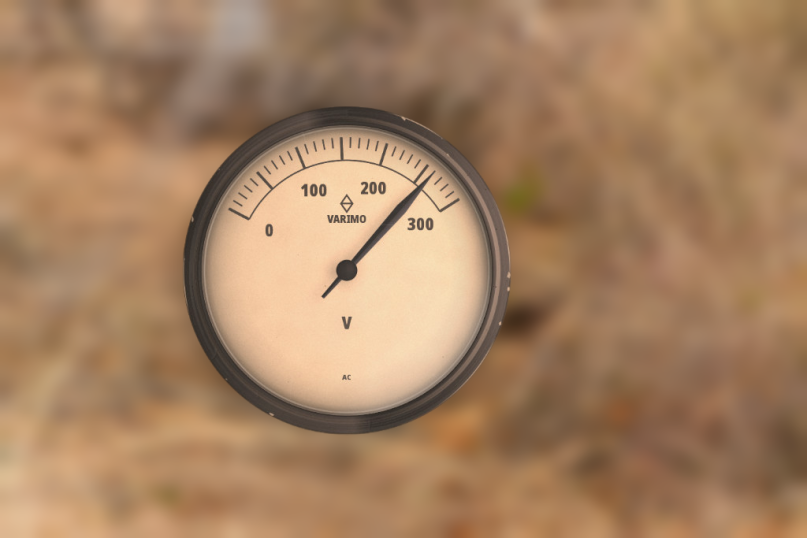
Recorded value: 260,V
